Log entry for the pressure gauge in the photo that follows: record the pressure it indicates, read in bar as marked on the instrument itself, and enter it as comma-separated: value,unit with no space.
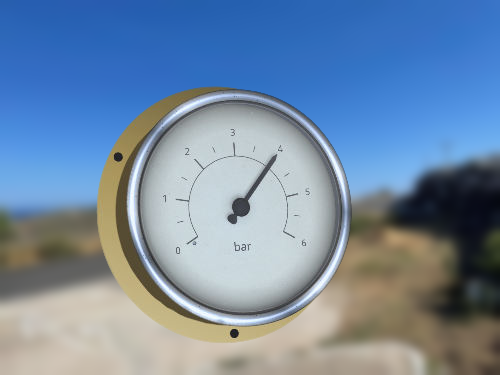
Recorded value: 4,bar
